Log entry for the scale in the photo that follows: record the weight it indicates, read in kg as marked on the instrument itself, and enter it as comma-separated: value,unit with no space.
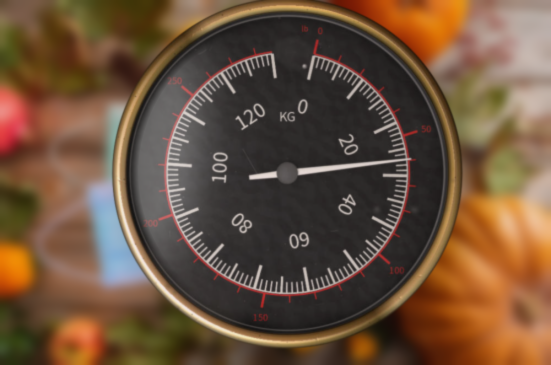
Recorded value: 27,kg
